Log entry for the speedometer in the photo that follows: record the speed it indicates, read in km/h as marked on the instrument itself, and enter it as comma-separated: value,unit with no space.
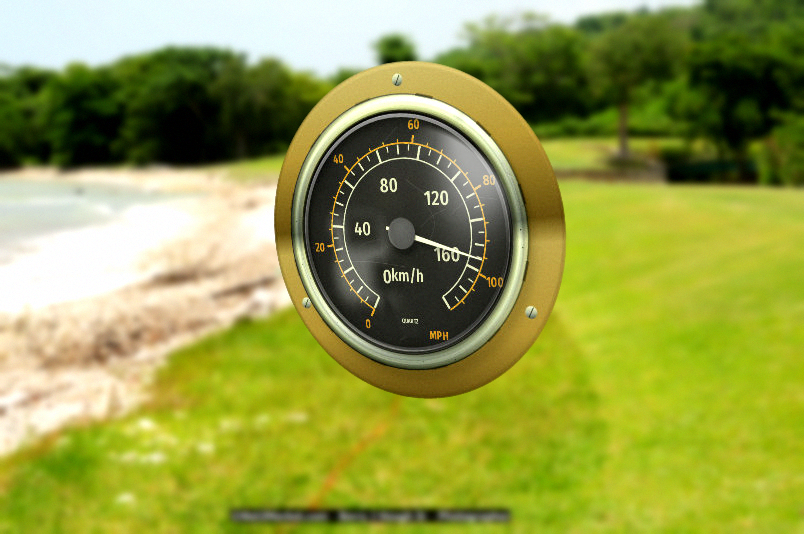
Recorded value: 155,km/h
